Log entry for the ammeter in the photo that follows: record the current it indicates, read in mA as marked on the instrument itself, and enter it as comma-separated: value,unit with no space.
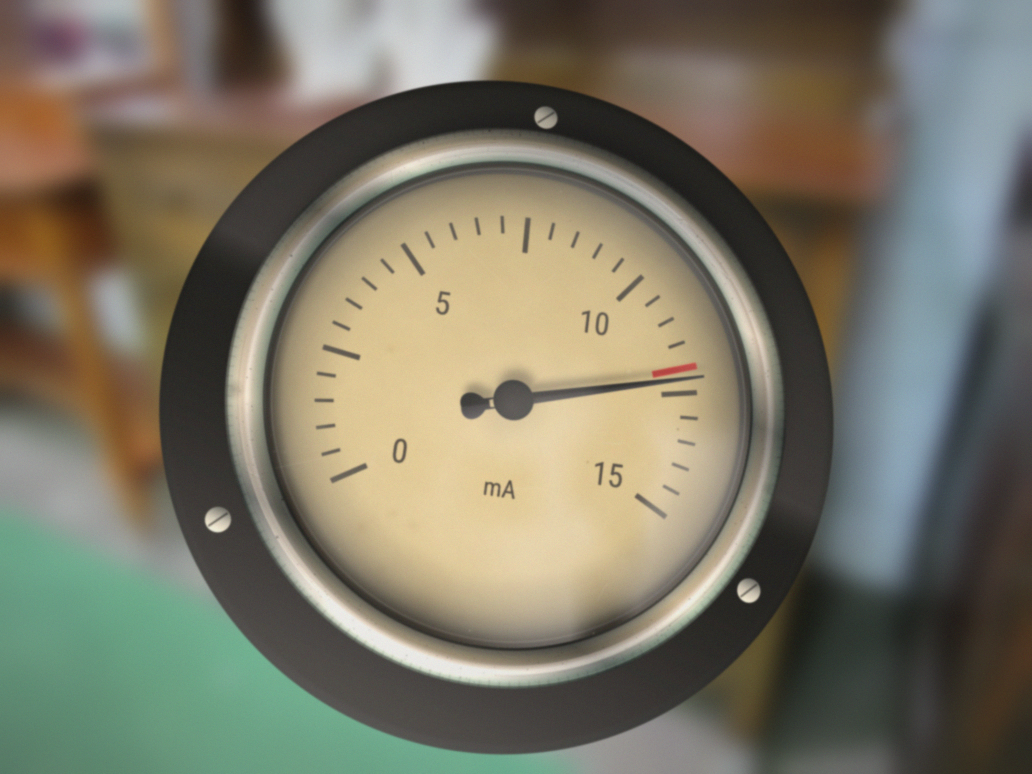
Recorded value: 12.25,mA
